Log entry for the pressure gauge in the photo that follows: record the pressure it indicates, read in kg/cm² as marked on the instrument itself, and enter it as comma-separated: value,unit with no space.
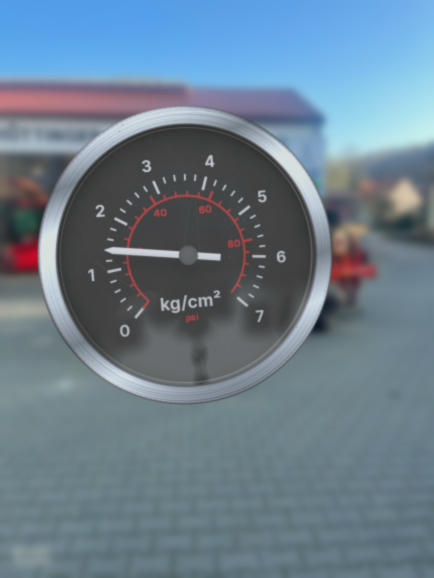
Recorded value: 1.4,kg/cm²
